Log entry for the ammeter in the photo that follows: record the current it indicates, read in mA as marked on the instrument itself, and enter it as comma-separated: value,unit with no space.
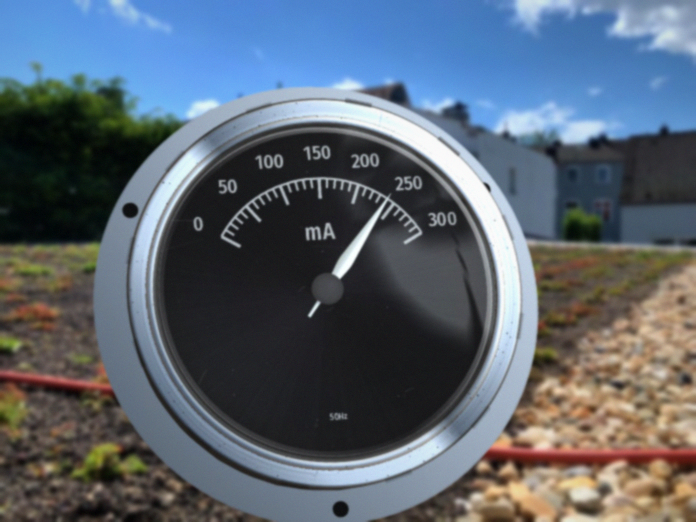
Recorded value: 240,mA
